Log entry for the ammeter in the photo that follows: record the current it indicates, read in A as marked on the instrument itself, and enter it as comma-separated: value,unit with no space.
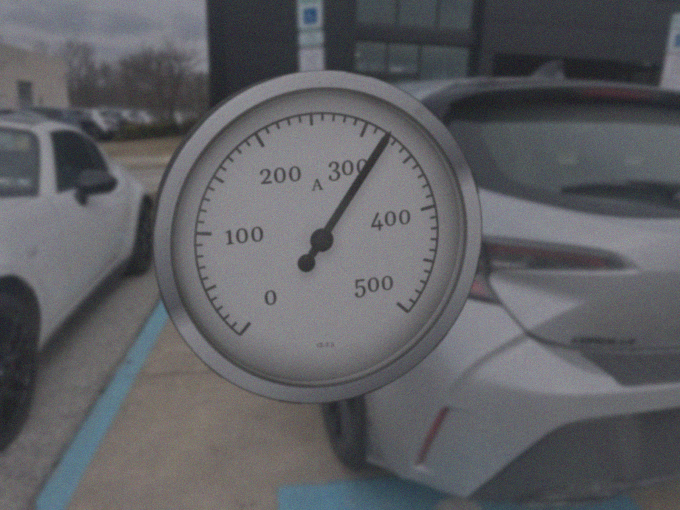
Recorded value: 320,A
